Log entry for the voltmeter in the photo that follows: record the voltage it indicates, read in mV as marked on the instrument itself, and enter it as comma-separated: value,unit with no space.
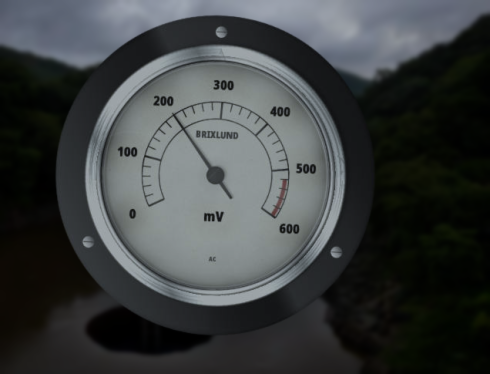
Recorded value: 200,mV
